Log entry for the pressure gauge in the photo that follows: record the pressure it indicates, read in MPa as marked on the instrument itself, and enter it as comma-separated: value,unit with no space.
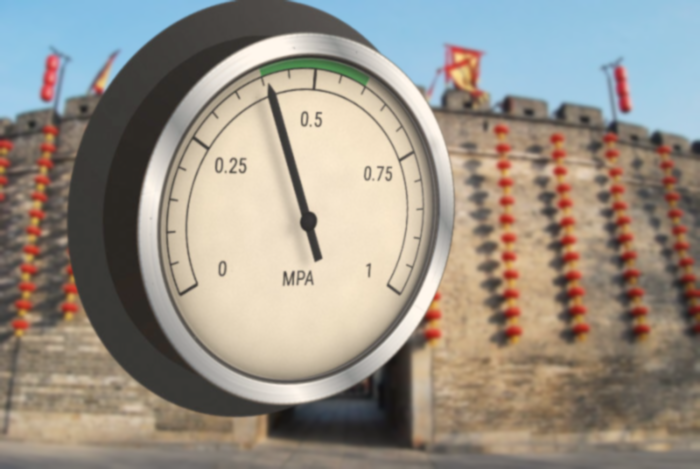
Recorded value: 0.4,MPa
